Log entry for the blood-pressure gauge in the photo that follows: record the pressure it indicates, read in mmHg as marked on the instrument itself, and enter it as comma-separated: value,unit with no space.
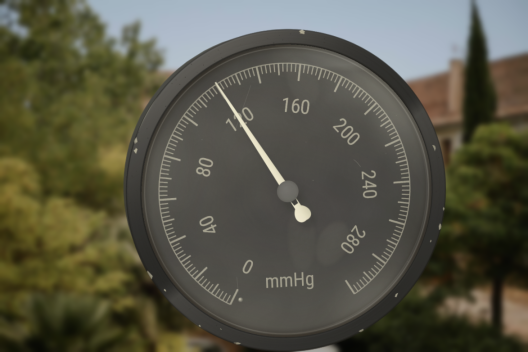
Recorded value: 120,mmHg
